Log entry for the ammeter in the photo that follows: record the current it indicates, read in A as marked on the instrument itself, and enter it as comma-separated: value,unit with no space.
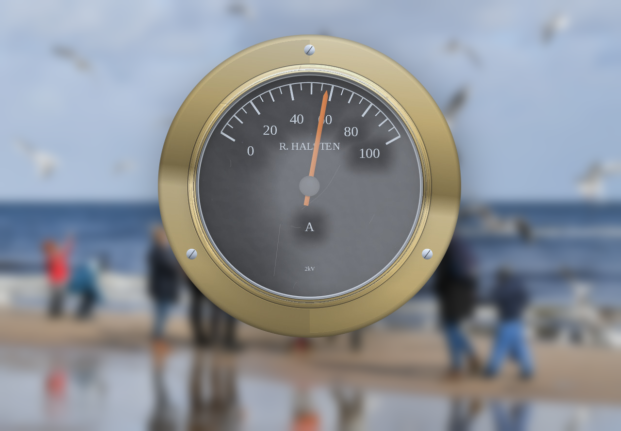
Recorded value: 57.5,A
